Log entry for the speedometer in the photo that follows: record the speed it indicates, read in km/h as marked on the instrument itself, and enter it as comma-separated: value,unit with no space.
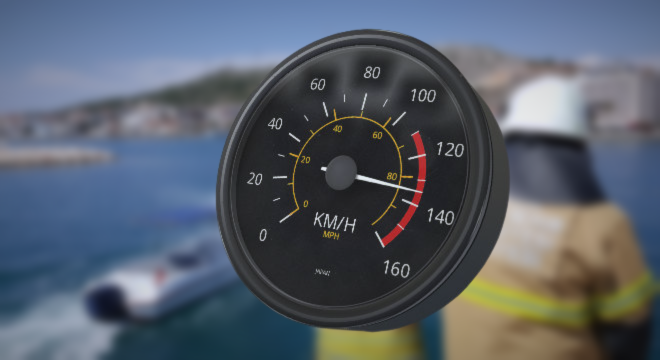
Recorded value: 135,km/h
